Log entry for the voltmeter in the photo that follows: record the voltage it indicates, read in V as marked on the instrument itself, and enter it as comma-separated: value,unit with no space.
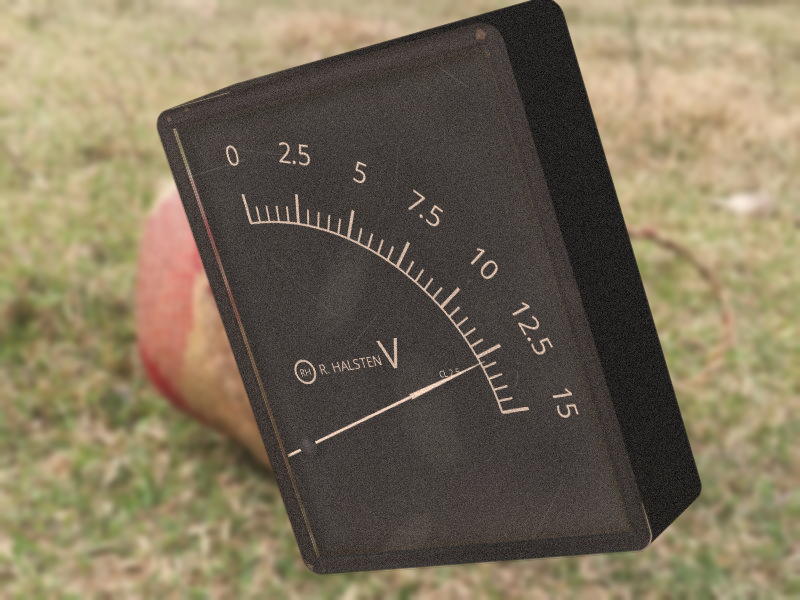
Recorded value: 12.75,V
